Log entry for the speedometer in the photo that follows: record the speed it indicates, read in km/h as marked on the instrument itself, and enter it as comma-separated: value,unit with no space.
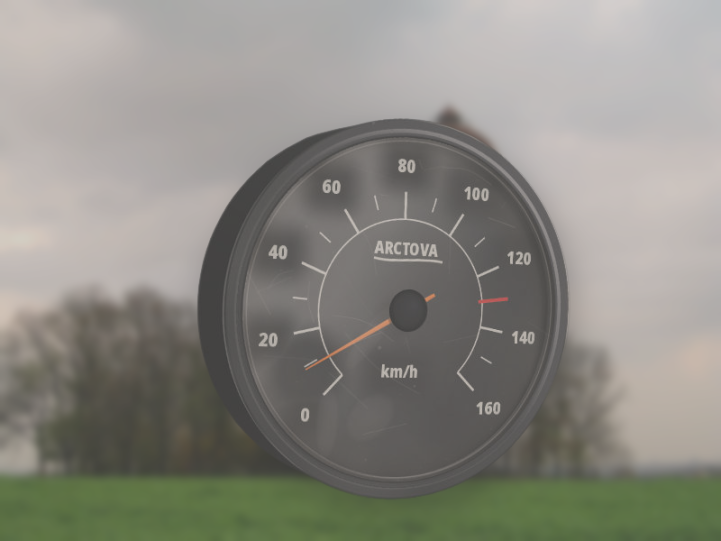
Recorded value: 10,km/h
